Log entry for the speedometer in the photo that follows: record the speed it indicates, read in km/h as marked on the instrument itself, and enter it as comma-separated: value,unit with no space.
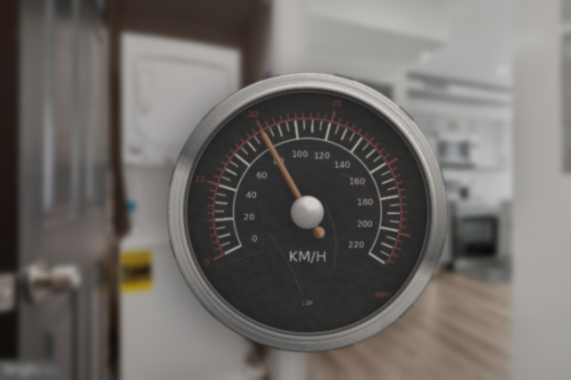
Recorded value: 80,km/h
